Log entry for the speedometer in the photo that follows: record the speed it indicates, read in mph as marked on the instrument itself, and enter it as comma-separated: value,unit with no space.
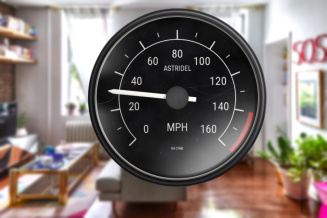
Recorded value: 30,mph
